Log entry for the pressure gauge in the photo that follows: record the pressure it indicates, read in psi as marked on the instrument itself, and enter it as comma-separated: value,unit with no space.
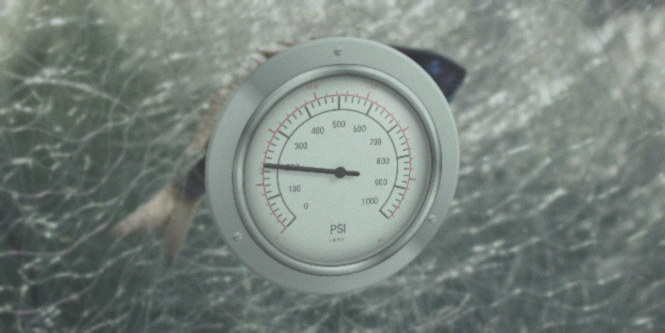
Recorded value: 200,psi
